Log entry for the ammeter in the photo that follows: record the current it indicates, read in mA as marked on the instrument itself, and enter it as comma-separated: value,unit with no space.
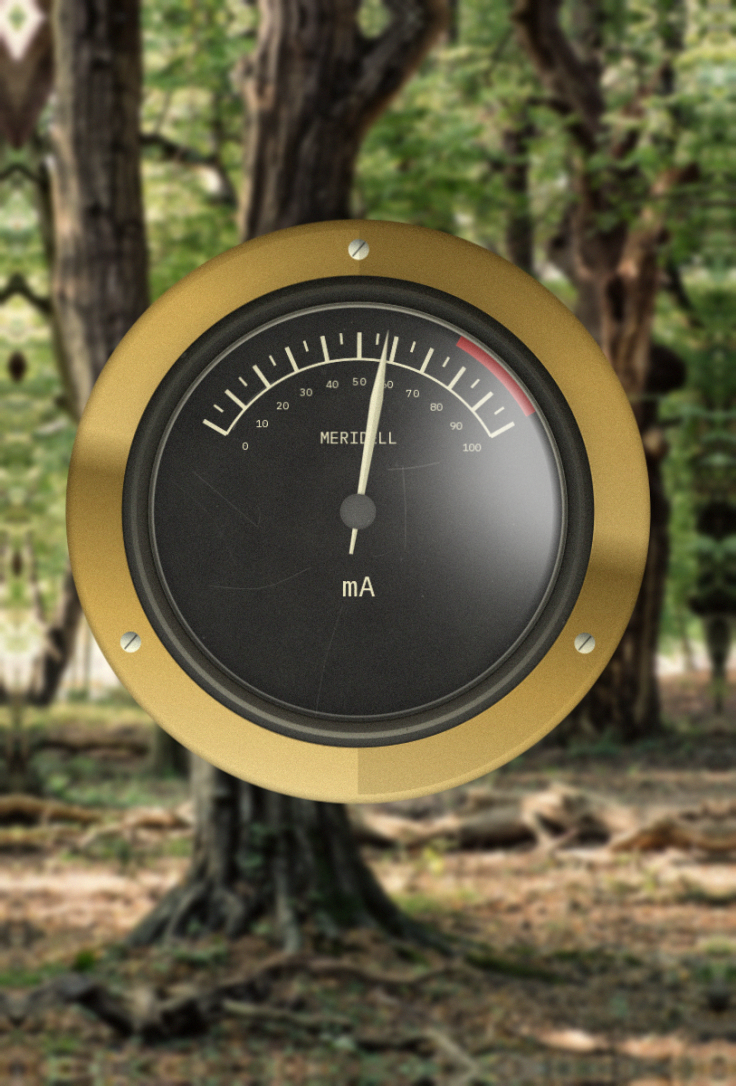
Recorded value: 57.5,mA
